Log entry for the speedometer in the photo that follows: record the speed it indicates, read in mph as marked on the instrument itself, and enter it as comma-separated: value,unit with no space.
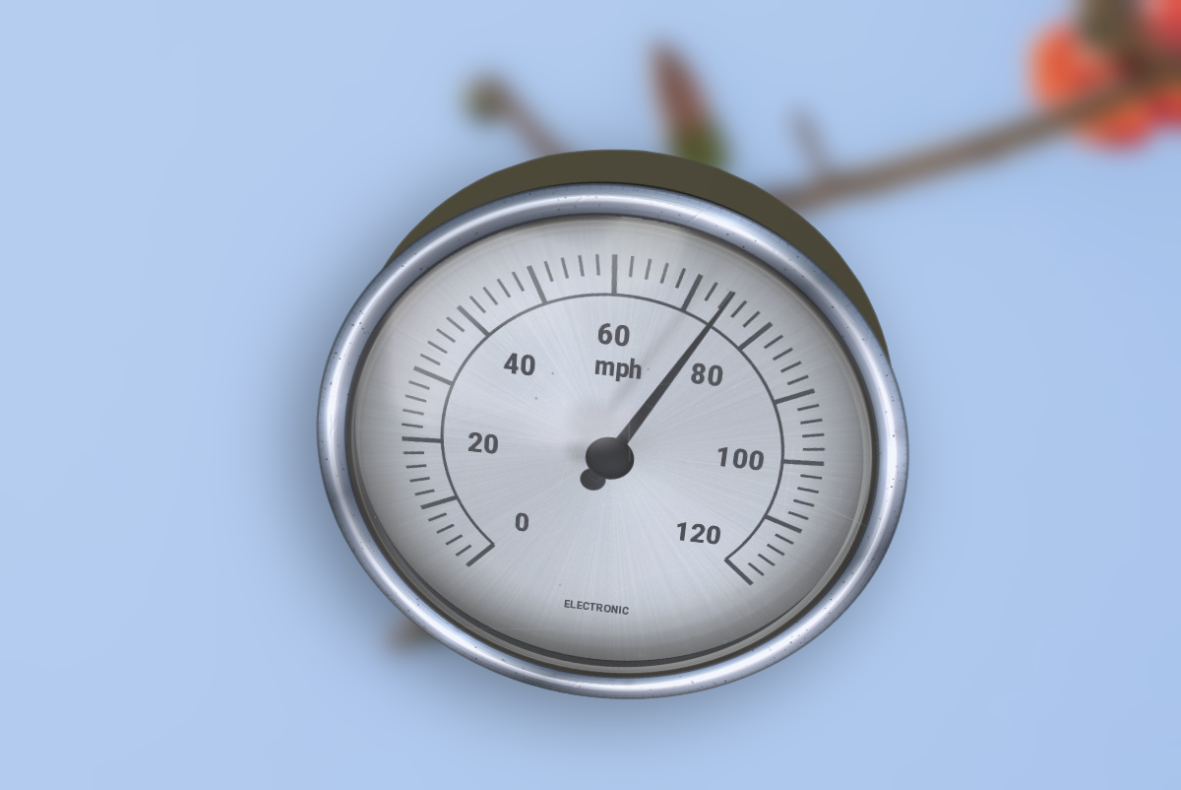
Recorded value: 74,mph
